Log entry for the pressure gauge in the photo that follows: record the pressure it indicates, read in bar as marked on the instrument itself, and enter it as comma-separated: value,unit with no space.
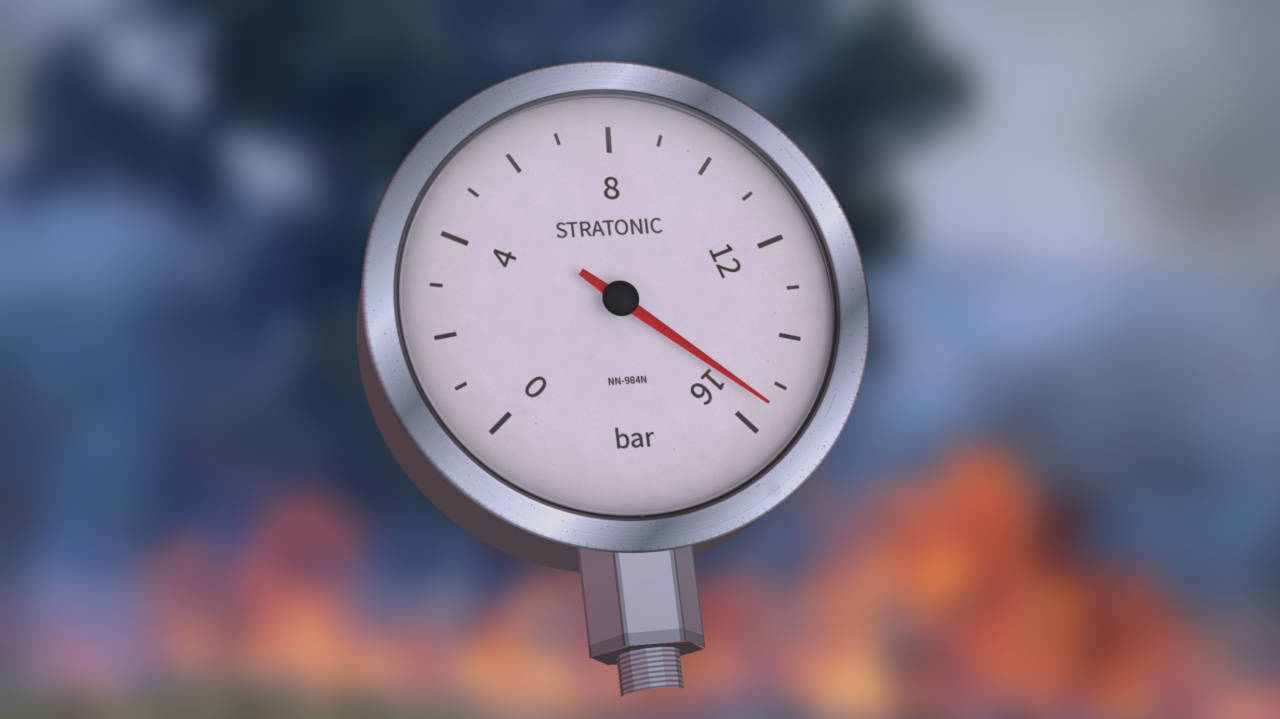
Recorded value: 15.5,bar
